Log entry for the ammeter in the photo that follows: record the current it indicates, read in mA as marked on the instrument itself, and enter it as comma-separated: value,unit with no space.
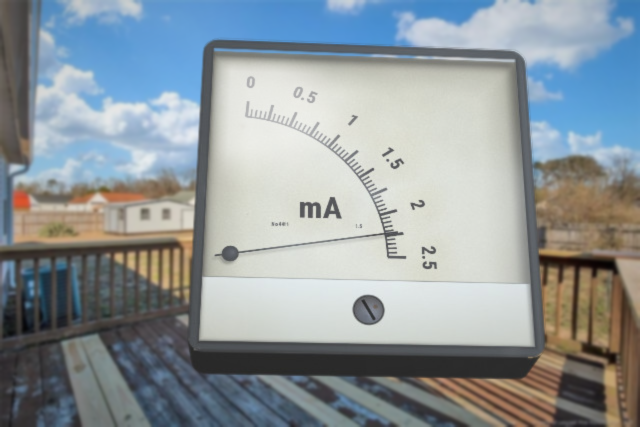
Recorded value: 2.25,mA
